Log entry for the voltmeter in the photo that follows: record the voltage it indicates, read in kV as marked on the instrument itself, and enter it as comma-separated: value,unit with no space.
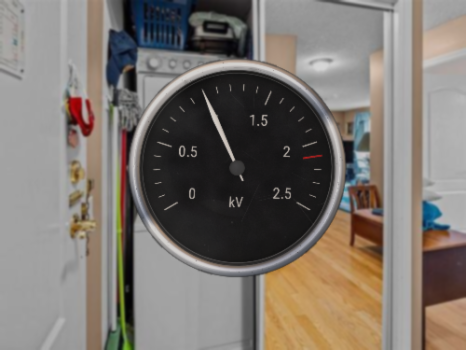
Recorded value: 1,kV
